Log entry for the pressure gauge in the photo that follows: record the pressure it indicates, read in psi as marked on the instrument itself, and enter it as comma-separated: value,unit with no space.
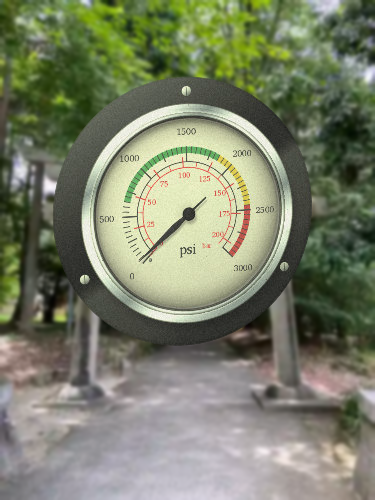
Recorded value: 50,psi
